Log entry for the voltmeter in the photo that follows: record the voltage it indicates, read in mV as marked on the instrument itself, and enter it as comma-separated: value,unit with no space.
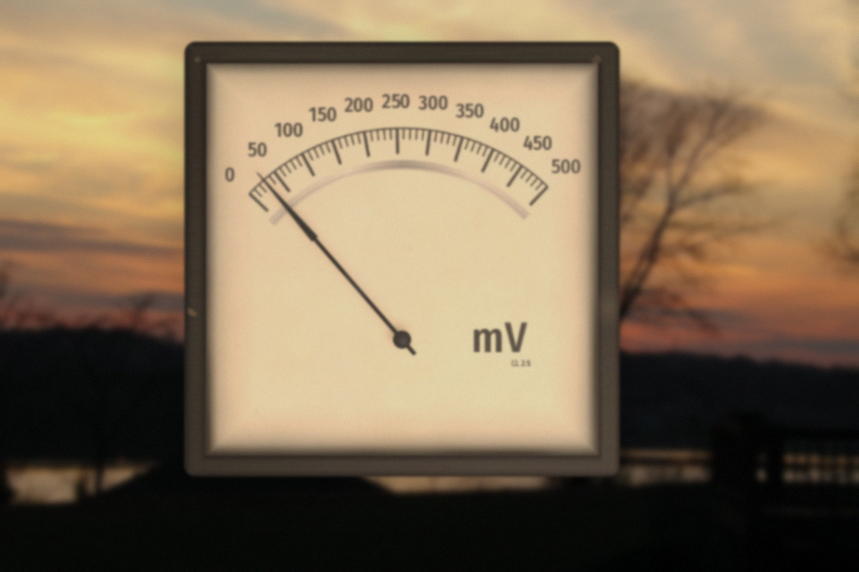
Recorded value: 30,mV
